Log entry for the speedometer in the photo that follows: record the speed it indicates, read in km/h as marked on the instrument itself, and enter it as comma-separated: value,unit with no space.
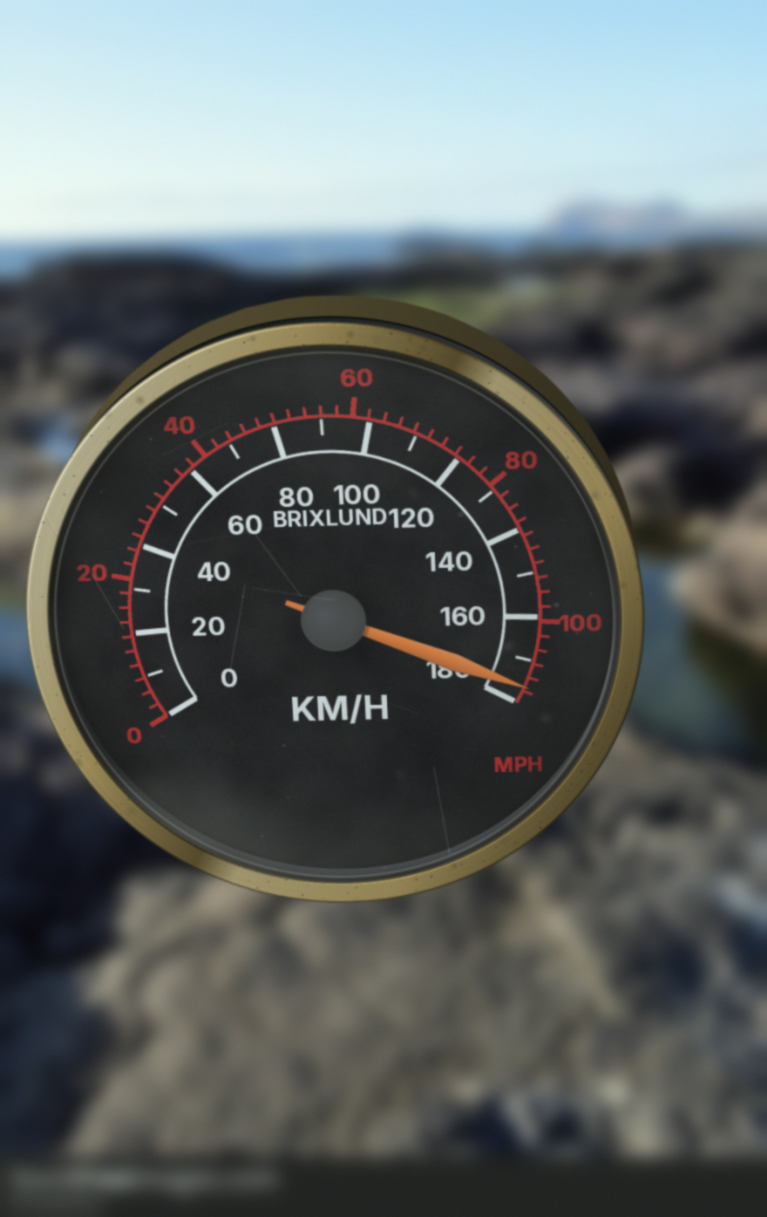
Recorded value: 175,km/h
